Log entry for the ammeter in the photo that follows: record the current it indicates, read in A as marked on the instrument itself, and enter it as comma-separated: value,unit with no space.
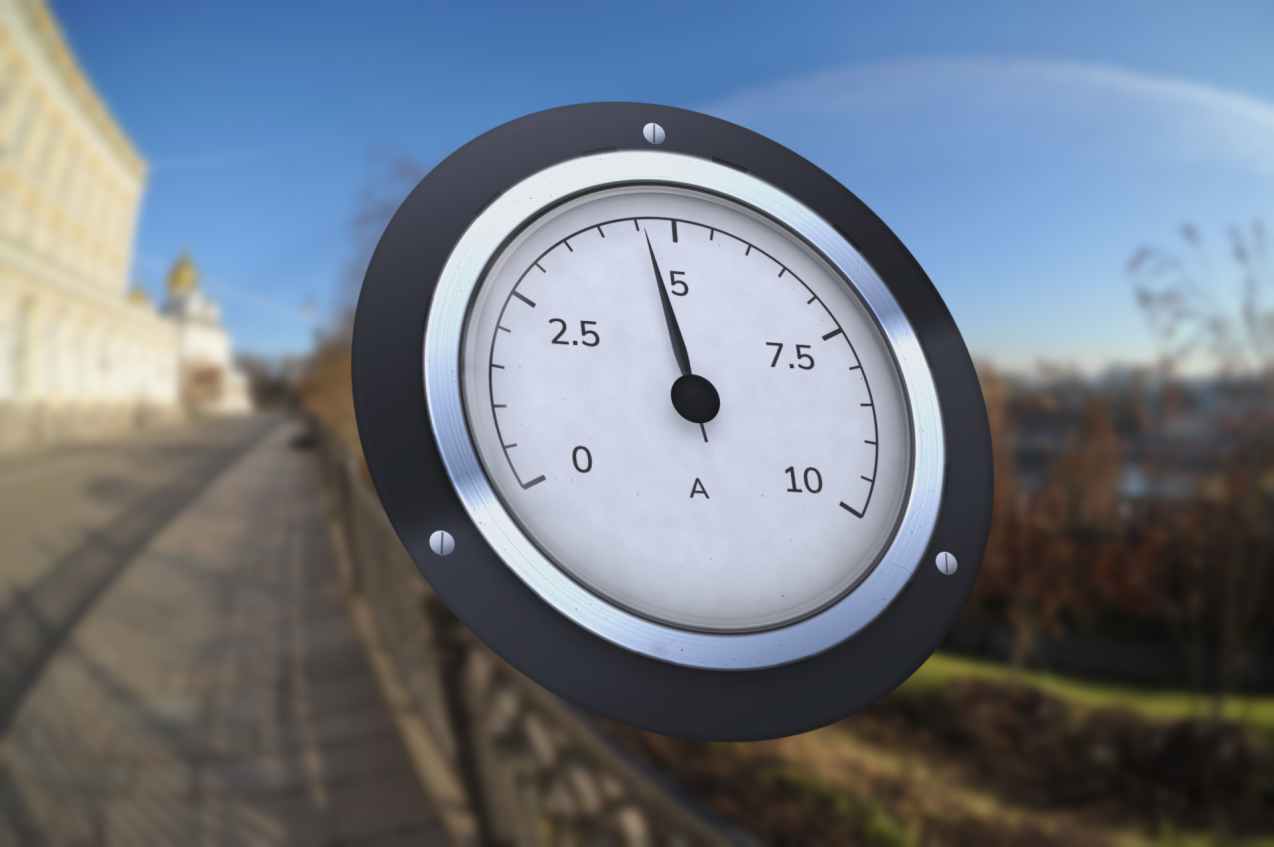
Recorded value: 4.5,A
